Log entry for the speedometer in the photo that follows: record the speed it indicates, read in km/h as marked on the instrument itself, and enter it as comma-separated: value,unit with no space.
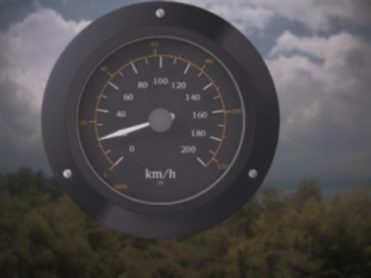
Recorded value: 20,km/h
